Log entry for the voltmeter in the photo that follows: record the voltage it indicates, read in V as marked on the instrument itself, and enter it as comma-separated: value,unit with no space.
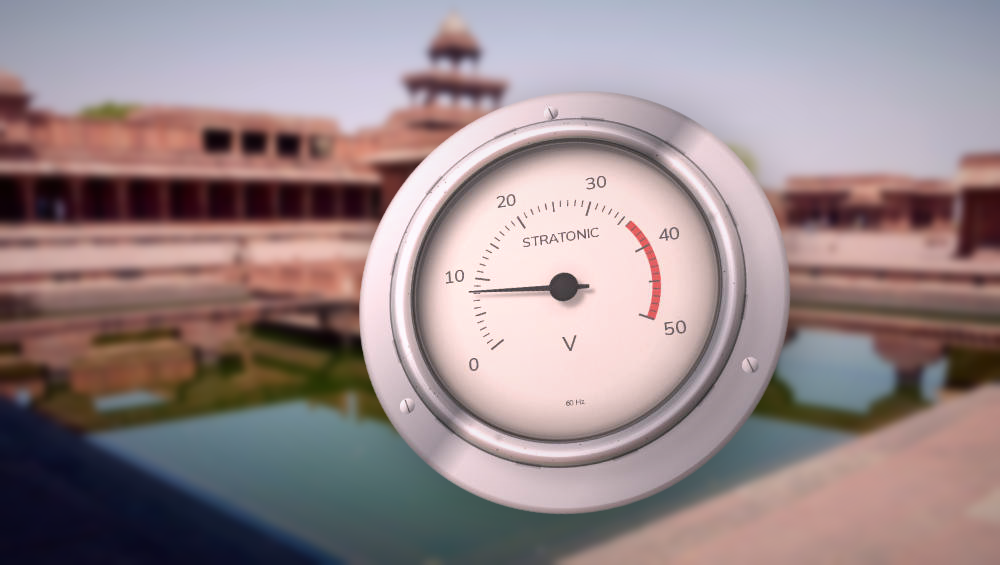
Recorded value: 8,V
